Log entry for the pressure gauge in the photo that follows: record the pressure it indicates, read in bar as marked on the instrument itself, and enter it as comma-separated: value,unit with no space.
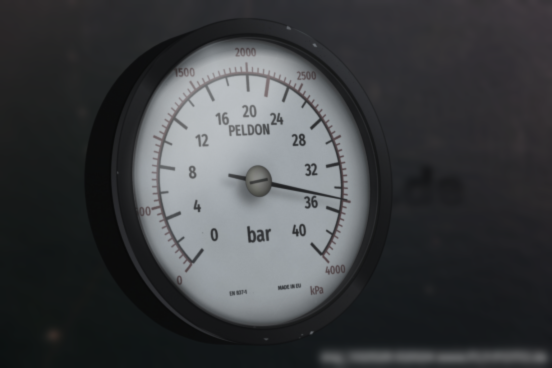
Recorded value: 35,bar
